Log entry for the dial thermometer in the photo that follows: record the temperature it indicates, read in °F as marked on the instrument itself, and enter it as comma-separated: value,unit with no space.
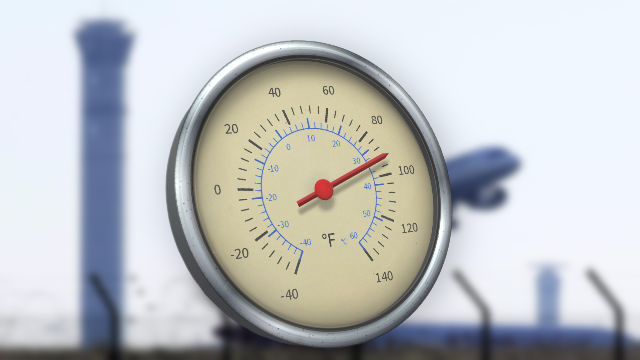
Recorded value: 92,°F
